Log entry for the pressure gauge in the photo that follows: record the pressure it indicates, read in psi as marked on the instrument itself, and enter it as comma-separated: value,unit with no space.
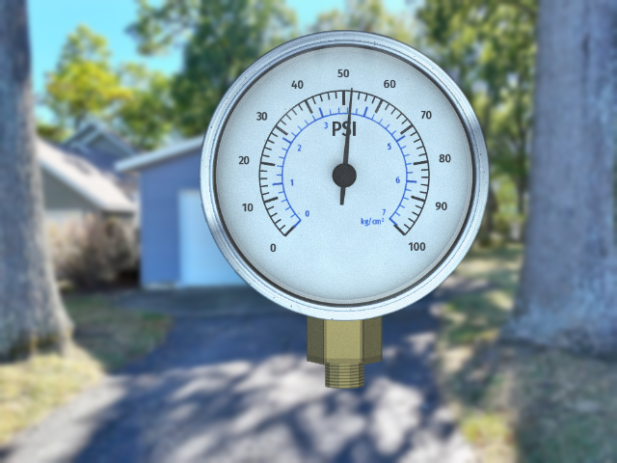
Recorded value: 52,psi
